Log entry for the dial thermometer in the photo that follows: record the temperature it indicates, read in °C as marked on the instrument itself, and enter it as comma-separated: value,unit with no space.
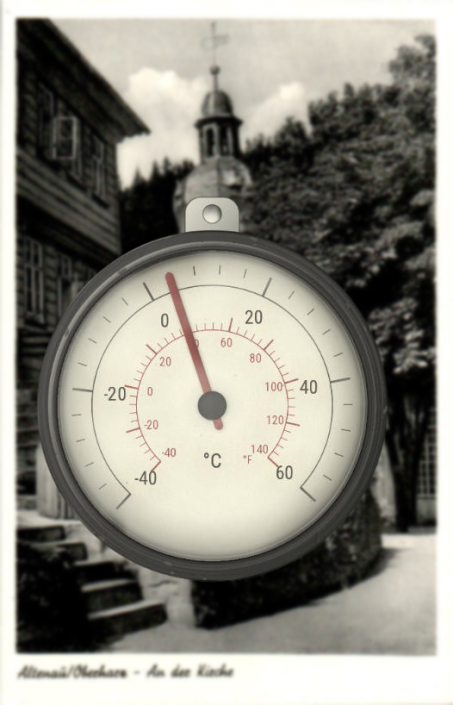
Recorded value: 4,°C
